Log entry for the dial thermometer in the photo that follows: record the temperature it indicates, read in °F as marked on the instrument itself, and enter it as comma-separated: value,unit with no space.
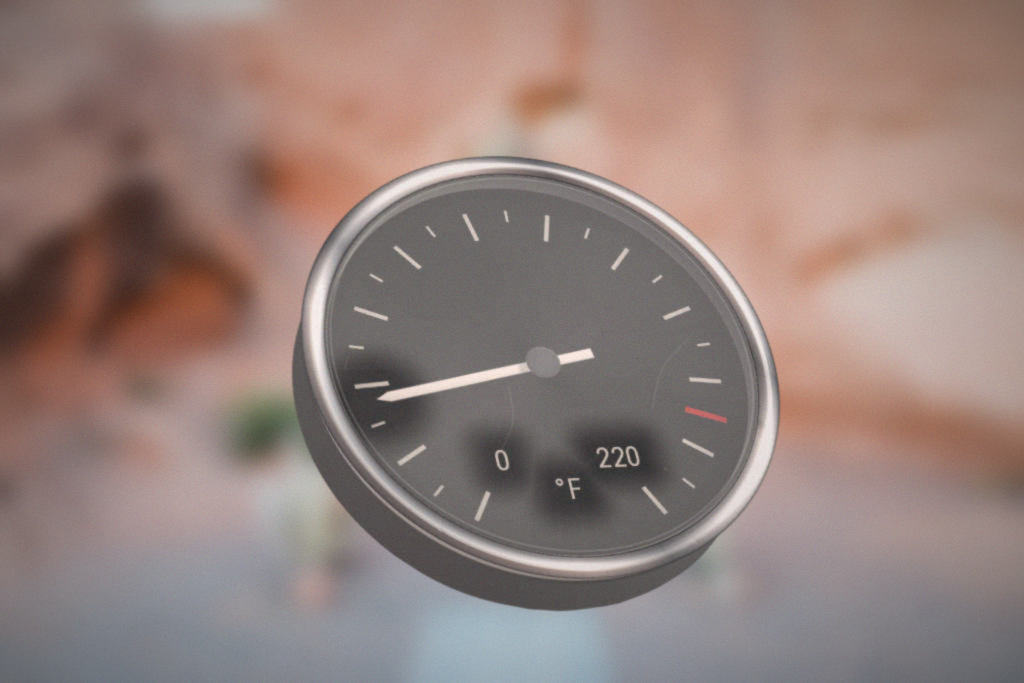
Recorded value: 35,°F
